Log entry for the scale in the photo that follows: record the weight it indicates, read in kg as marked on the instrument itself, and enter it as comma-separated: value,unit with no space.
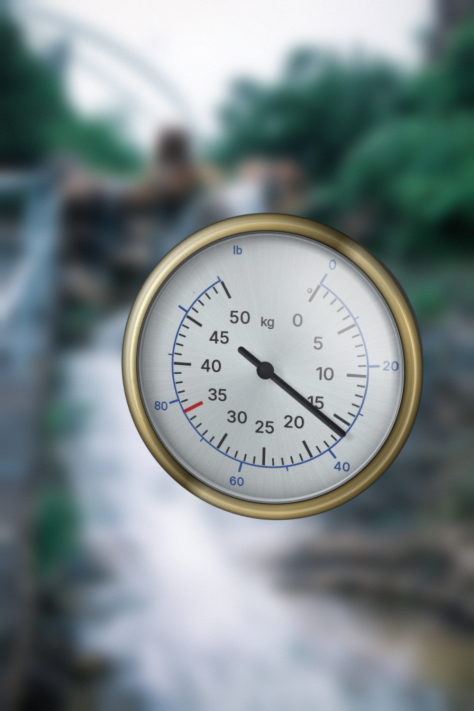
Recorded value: 16,kg
